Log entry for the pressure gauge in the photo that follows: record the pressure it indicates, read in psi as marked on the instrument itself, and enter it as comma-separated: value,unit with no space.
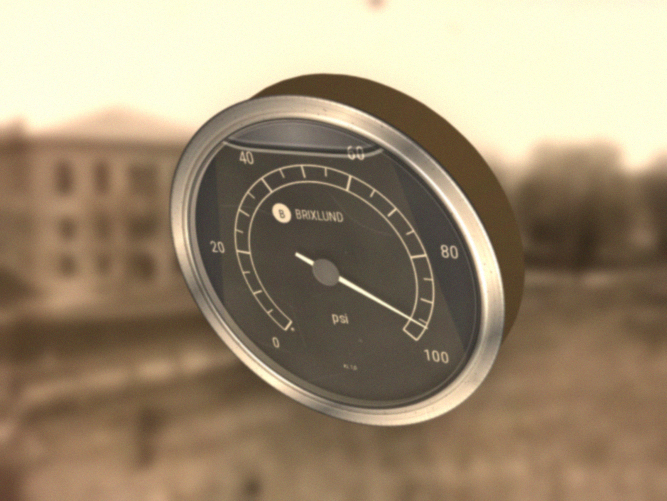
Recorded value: 95,psi
